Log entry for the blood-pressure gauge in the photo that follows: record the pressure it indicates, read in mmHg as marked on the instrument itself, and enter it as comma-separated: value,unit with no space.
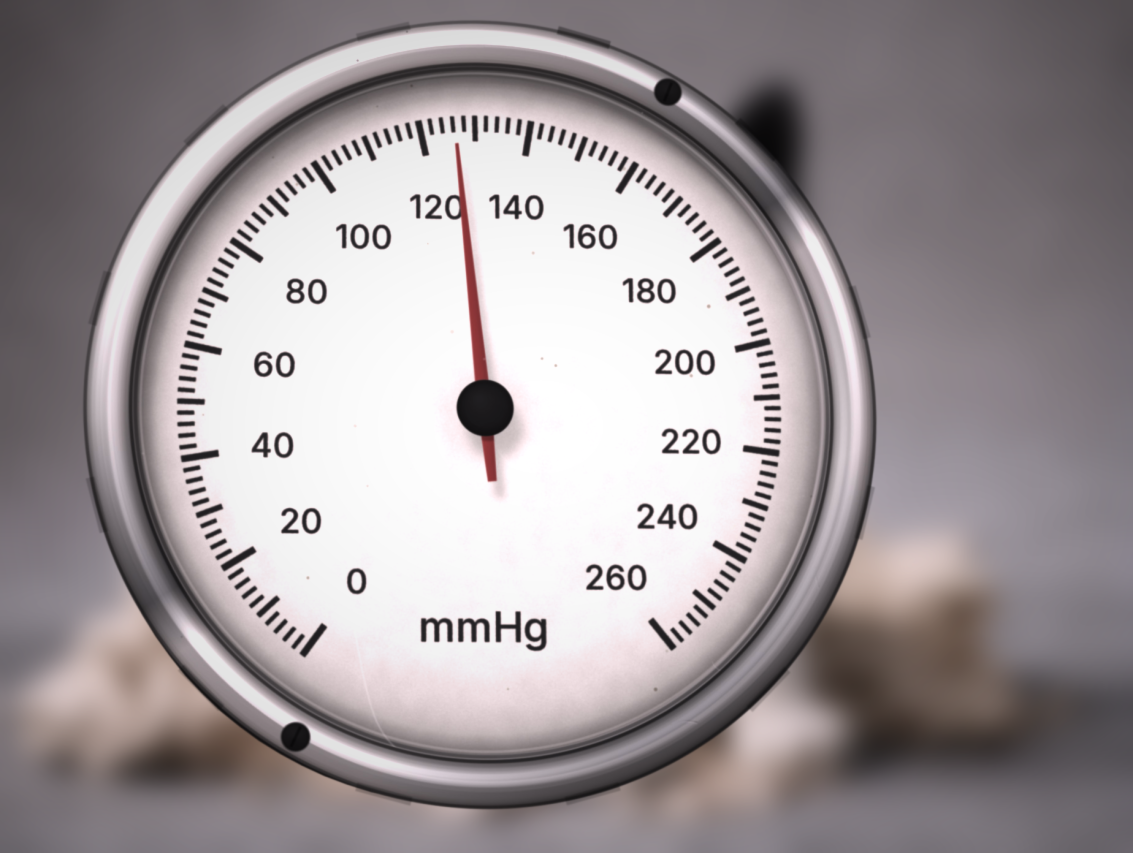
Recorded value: 126,mmHg
